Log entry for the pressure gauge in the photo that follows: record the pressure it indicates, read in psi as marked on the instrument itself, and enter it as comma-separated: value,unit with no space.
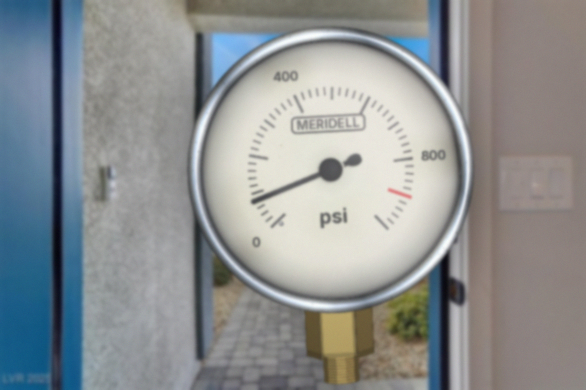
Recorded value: 80,psi
